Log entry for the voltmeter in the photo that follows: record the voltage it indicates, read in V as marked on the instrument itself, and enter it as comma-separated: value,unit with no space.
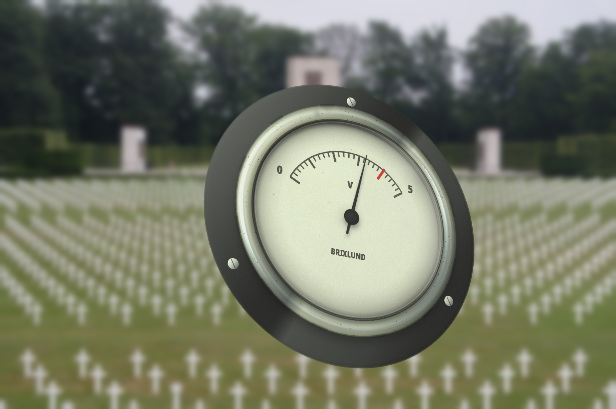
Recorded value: 3.2,V
